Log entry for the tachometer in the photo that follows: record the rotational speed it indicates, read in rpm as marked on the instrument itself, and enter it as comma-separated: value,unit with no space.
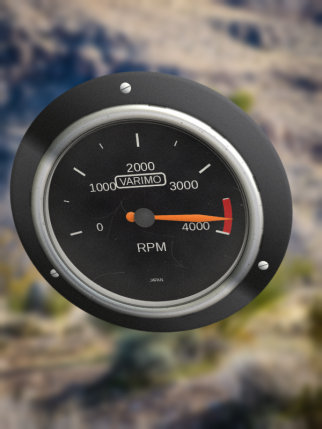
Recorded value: 3750,rpm
